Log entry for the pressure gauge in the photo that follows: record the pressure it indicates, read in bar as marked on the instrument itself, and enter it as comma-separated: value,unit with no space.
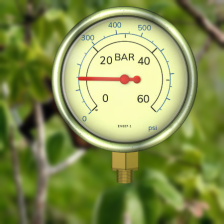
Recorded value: 10,bar
